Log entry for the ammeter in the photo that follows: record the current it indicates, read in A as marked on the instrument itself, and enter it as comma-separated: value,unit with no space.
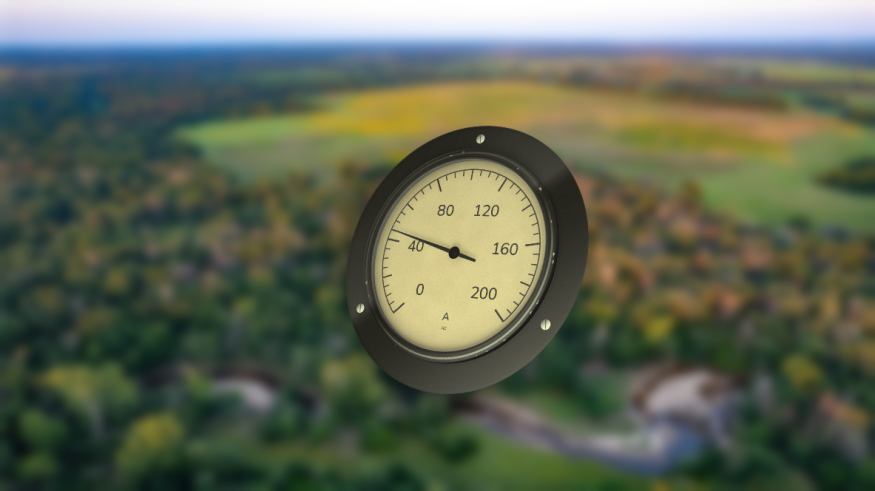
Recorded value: 45,A
